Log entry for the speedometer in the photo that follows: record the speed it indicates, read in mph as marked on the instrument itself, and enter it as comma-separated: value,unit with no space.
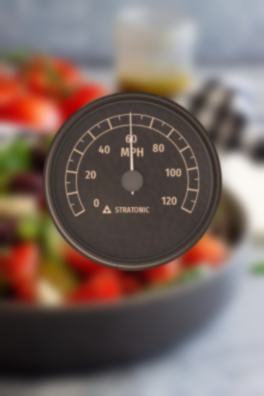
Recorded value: 60,mph
